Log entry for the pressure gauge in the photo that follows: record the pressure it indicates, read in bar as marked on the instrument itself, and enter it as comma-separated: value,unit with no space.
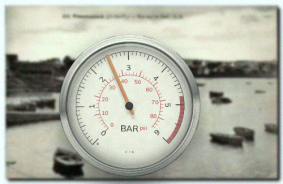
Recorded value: 2.5,bar
